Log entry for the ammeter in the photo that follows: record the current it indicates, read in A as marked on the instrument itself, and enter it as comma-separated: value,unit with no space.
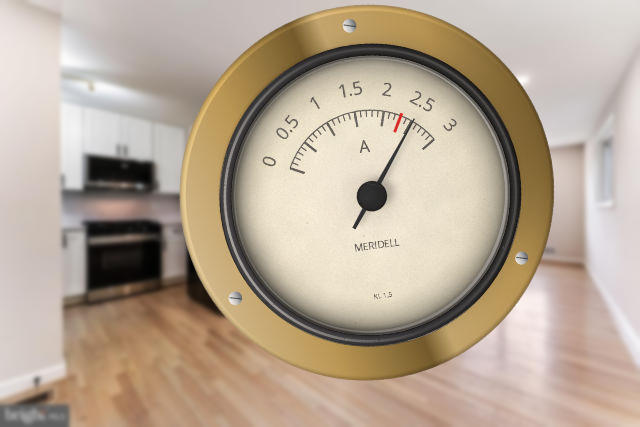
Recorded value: 2.5,A
